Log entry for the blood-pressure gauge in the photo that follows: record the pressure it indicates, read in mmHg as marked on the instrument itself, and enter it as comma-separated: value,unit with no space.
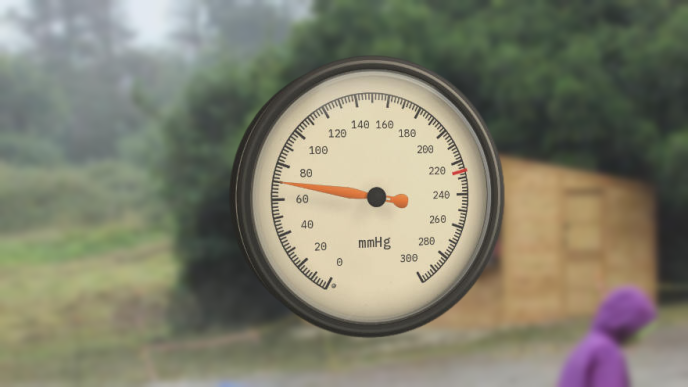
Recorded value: 70,mmHg
